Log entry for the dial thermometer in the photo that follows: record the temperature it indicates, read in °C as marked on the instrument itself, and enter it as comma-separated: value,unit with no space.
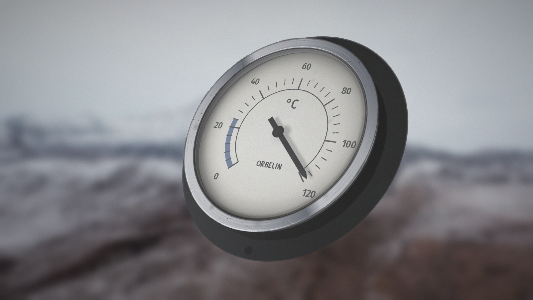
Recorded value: 118,°C
